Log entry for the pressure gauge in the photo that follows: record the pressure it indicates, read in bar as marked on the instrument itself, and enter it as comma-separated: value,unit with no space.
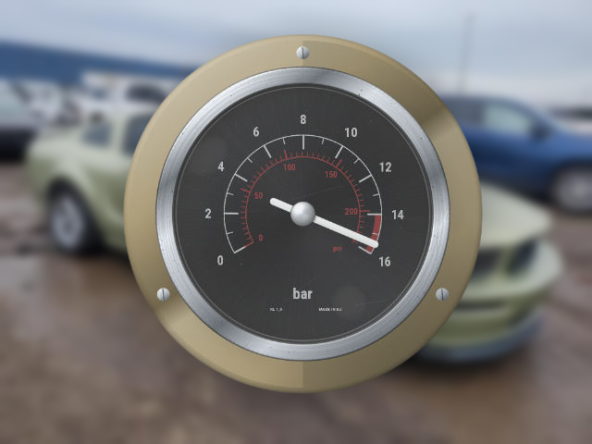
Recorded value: 15.5,bar
